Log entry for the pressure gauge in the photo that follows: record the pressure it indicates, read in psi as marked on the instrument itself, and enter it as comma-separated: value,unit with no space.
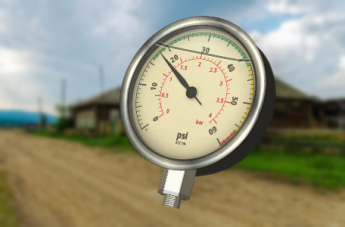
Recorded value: 18,psi
